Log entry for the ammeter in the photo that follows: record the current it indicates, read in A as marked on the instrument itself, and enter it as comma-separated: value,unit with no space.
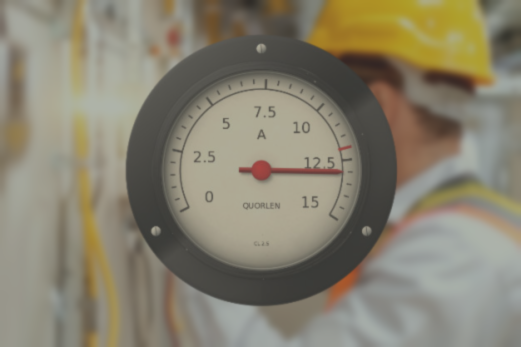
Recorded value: 13,A
